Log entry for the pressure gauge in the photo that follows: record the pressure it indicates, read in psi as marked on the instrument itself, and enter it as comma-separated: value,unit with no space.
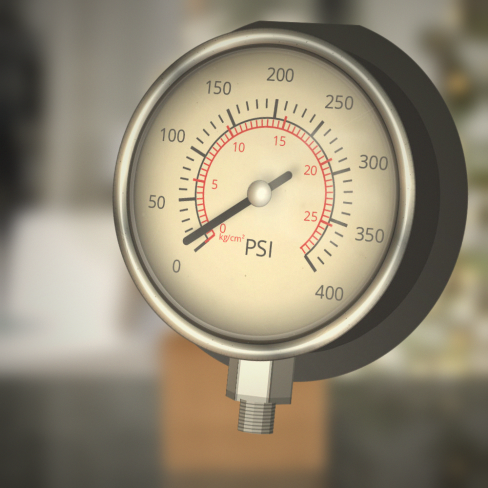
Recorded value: 10,psi
